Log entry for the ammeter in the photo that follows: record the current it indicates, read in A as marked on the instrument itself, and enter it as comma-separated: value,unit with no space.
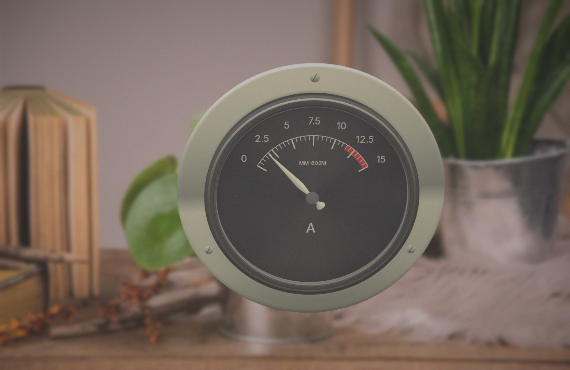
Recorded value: 2,A
